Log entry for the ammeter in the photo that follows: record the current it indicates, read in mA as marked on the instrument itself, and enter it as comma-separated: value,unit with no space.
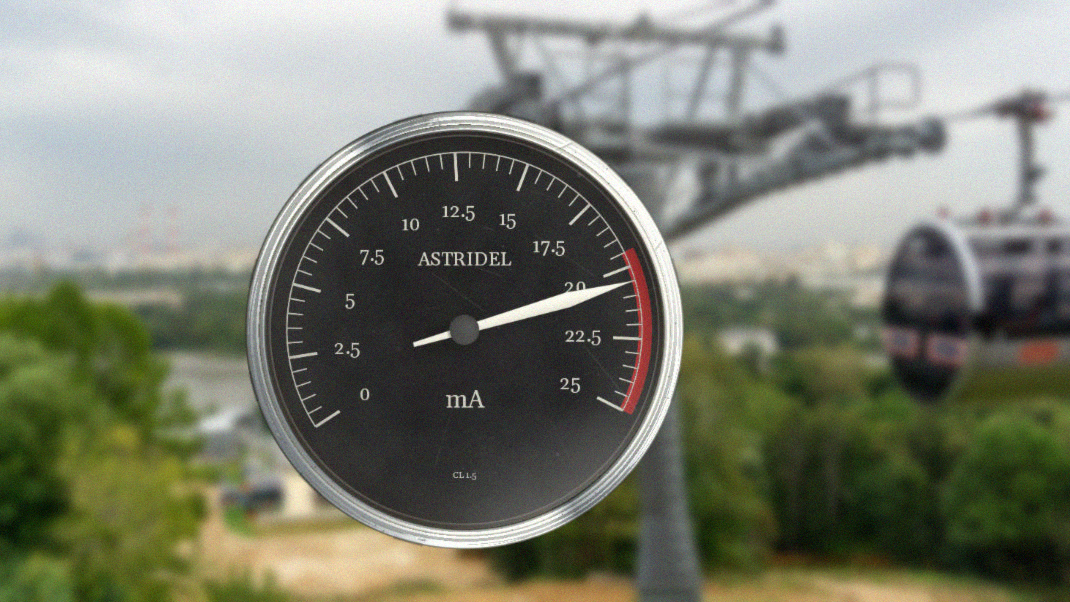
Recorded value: 20.5,mA
